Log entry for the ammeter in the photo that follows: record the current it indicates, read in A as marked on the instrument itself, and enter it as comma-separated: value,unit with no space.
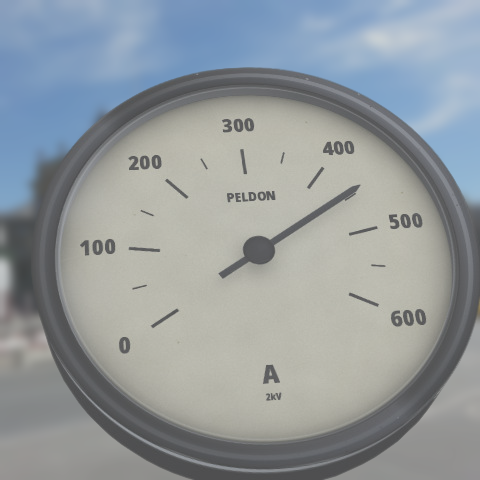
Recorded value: 450,A
